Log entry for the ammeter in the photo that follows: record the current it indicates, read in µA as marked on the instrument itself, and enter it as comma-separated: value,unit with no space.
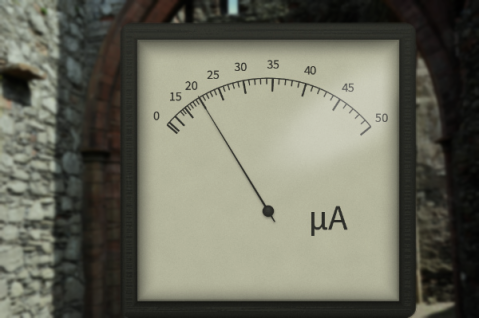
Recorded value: 20,µA
